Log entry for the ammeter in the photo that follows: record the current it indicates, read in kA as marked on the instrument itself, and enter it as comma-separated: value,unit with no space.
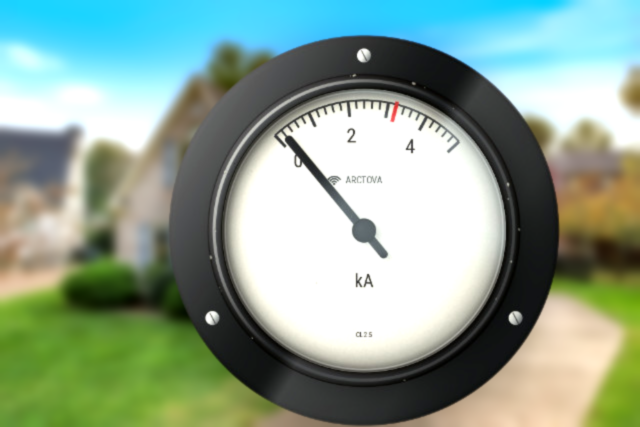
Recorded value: 0.2,kA
